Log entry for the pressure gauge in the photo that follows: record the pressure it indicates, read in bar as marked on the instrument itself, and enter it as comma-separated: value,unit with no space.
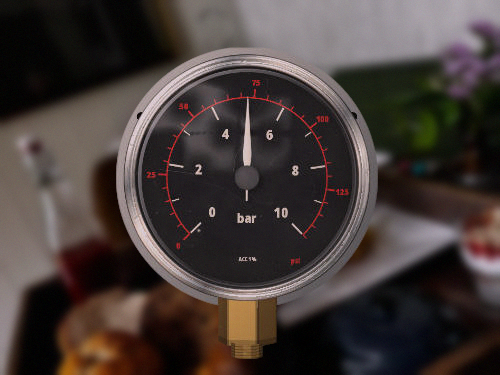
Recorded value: 5,bar
